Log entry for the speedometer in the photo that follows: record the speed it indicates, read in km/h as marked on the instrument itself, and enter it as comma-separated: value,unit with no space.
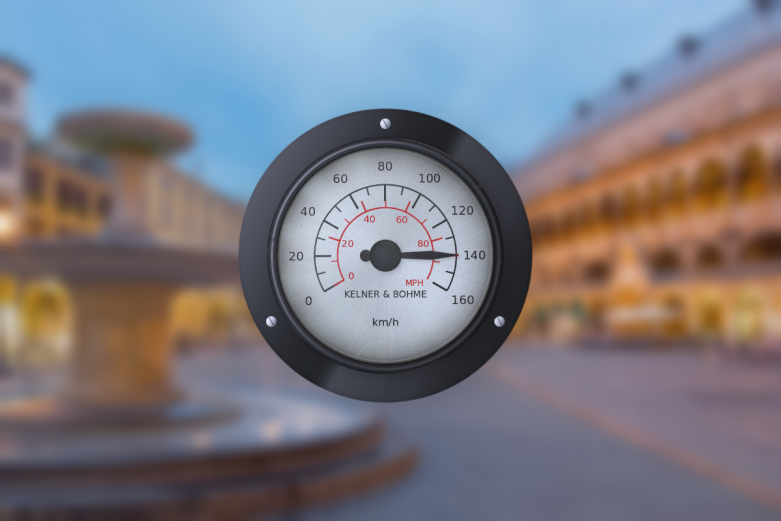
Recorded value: 140,km/h
